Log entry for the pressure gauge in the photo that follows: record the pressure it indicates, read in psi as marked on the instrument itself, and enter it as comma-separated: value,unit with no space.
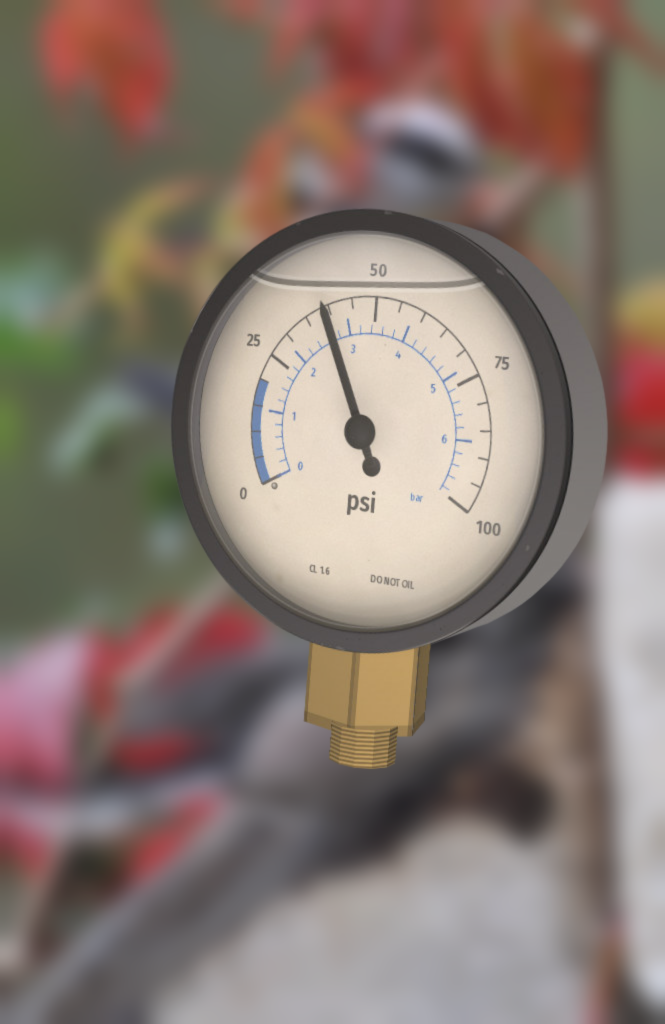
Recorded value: 40,psi
